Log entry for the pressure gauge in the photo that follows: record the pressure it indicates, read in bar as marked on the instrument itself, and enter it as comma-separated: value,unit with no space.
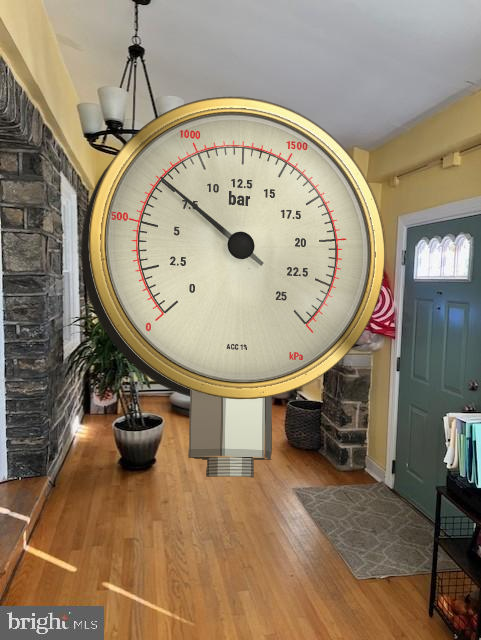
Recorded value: 7.5,bar
